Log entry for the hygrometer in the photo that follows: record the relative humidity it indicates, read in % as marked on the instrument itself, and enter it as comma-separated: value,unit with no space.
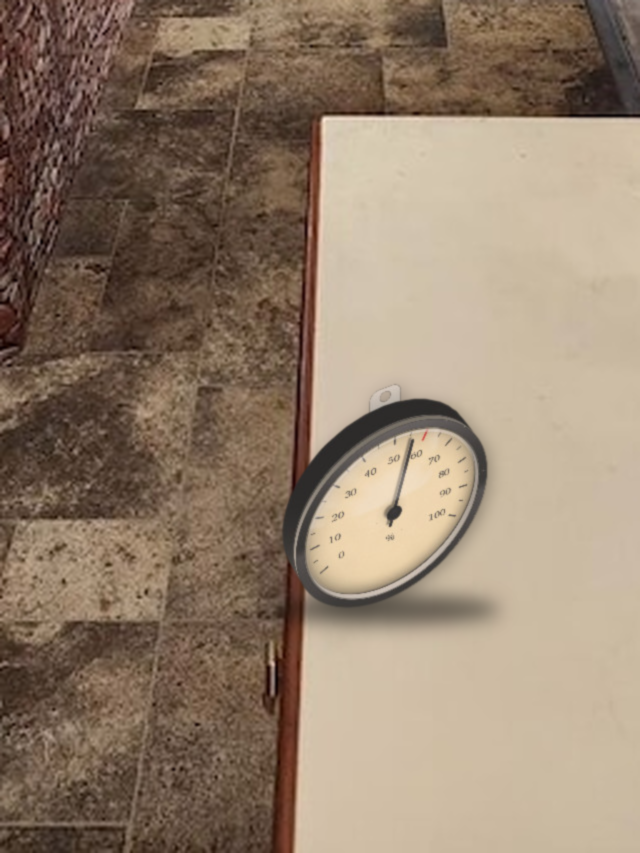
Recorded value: 55,%
